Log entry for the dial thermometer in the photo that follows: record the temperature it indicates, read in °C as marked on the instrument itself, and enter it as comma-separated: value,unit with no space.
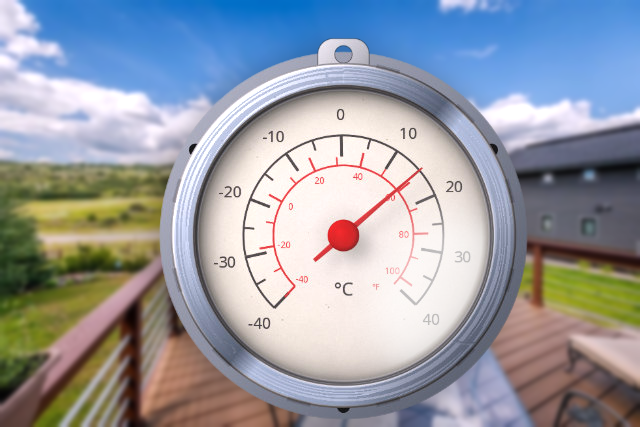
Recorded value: 15,°C
